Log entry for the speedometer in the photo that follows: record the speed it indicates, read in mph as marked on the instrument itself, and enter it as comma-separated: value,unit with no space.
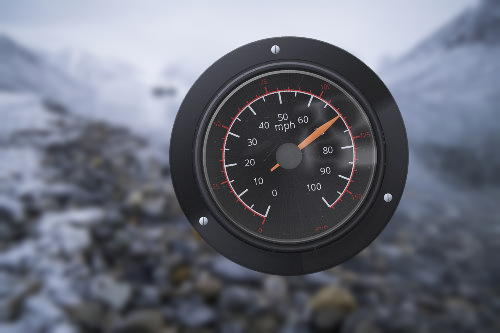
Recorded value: 70,mph
